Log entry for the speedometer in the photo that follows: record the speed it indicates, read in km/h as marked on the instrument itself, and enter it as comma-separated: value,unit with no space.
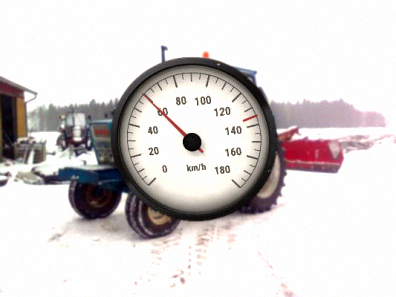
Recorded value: 60,km/h
